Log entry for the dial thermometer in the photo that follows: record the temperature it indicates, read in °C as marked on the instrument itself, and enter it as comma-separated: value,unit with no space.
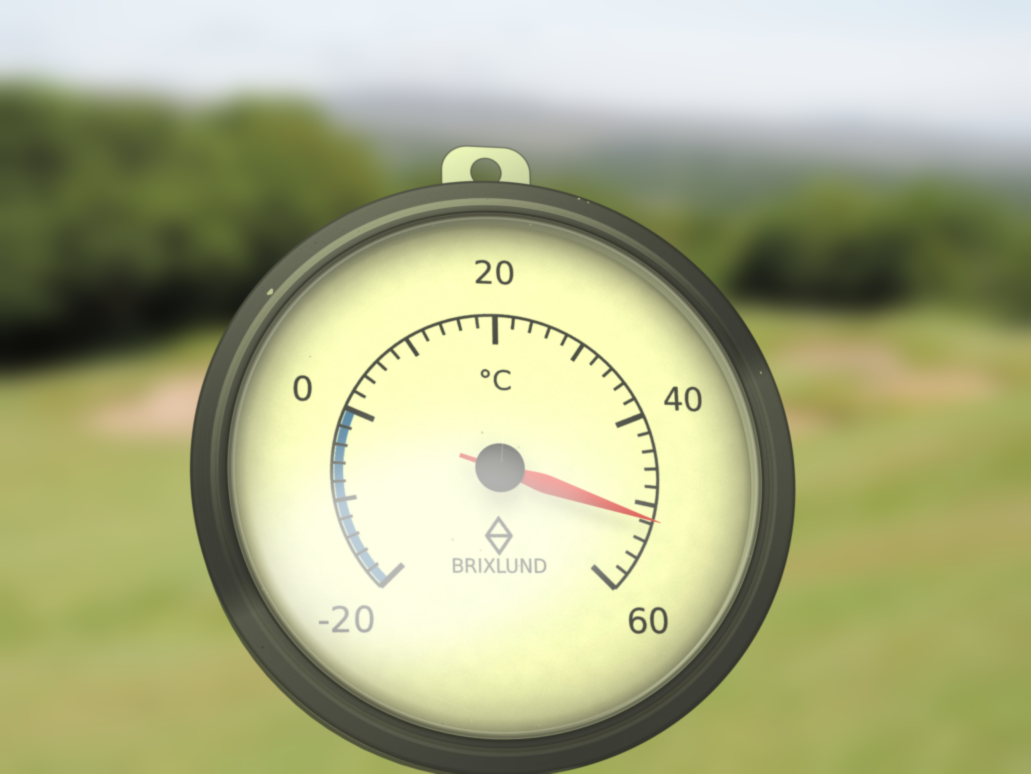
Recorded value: 52,°C
